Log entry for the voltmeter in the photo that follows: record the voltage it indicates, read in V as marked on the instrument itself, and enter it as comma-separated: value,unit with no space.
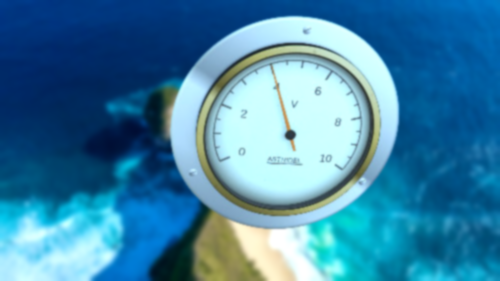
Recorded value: 4,V
